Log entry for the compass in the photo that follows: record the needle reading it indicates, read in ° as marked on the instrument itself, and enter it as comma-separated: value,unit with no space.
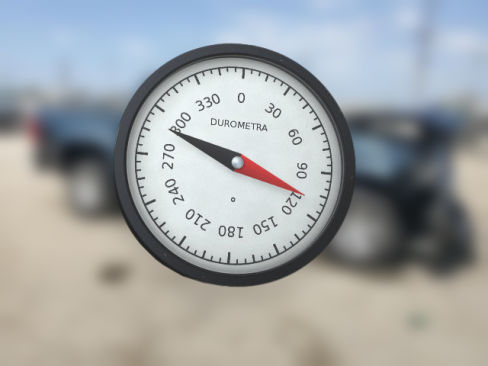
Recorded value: 110,°
